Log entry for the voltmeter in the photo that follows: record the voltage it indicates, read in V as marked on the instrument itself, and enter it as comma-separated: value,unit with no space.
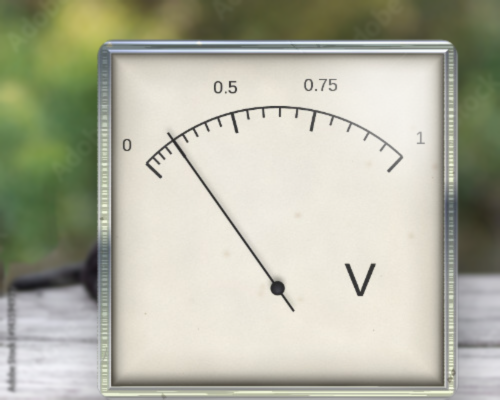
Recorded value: 0.25,V
